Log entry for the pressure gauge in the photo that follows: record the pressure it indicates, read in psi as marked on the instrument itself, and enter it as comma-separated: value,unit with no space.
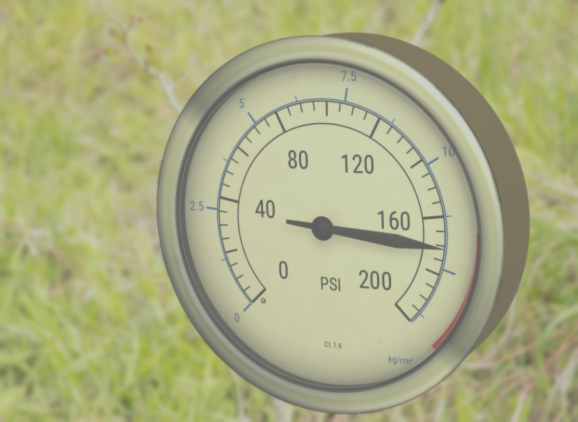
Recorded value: 170,psi
